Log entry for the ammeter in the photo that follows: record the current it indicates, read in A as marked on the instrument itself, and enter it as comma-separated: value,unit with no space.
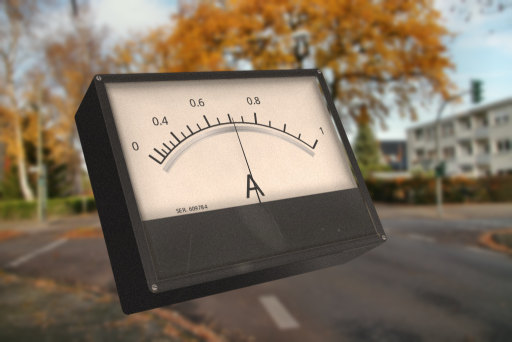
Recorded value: 0.7,A
